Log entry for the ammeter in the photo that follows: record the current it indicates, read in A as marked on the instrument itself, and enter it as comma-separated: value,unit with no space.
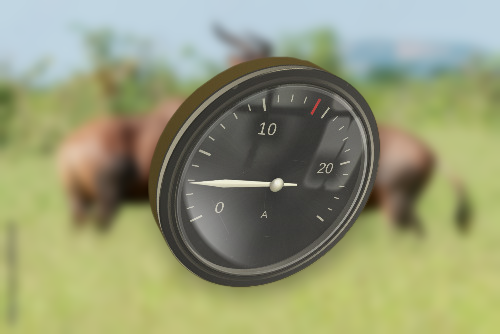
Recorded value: 3,A
